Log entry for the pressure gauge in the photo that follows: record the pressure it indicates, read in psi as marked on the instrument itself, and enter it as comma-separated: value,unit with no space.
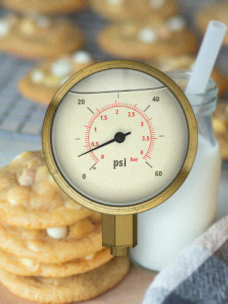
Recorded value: 5,psi
